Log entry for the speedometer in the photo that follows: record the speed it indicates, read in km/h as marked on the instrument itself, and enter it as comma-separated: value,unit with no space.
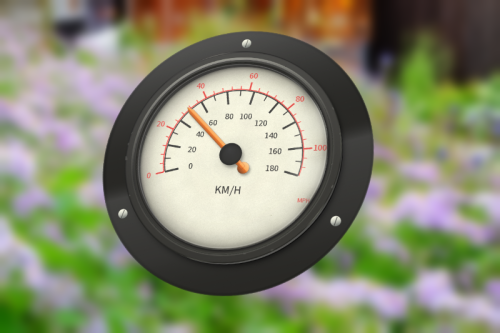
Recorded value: 50,km/h
